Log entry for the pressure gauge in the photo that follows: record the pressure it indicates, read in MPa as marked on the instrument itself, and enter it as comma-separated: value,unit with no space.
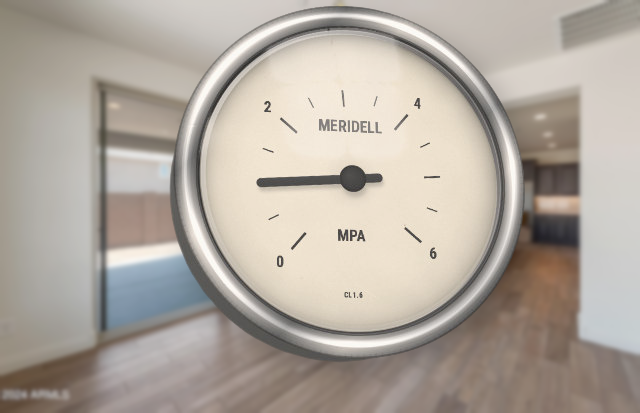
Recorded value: 1,MPa
